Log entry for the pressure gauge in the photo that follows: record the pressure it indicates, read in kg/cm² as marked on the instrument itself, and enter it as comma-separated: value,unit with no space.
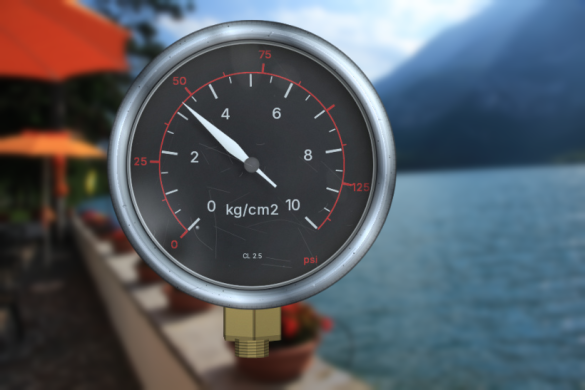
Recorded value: 3.25,kg/cm²
